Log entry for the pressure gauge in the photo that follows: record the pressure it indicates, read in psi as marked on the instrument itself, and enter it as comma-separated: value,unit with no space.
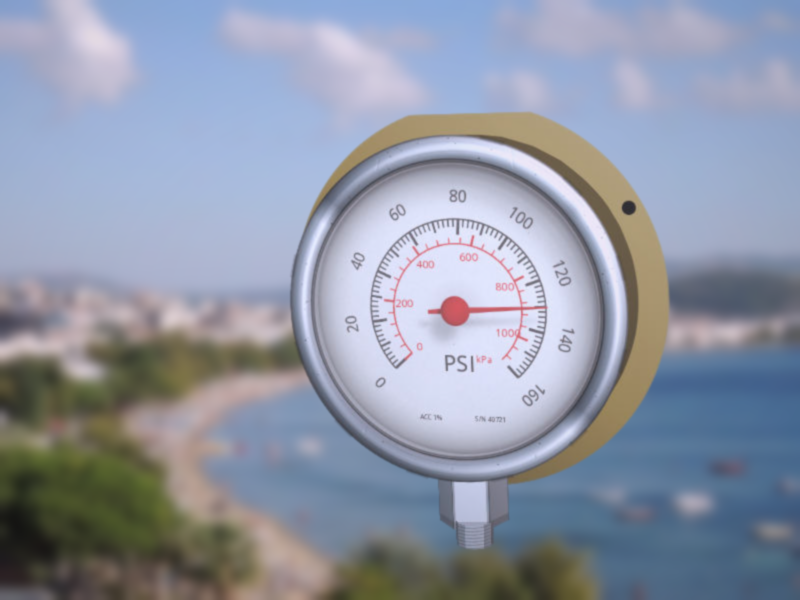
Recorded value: 130,psi
